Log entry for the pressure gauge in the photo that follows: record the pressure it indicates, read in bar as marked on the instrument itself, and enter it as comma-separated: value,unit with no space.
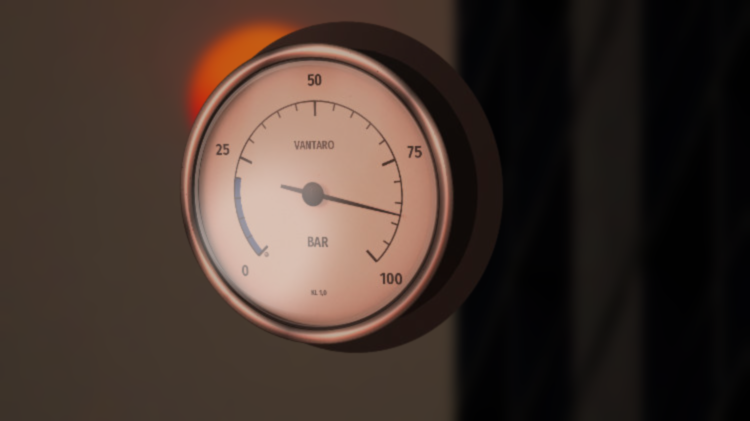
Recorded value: 87.5,bar
